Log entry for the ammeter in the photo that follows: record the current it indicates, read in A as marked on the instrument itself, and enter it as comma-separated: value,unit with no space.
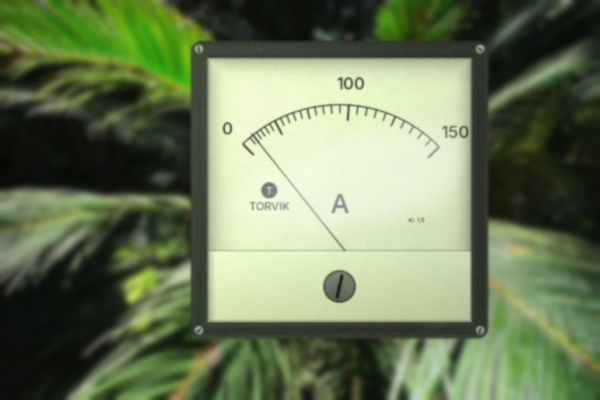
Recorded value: 25,A
